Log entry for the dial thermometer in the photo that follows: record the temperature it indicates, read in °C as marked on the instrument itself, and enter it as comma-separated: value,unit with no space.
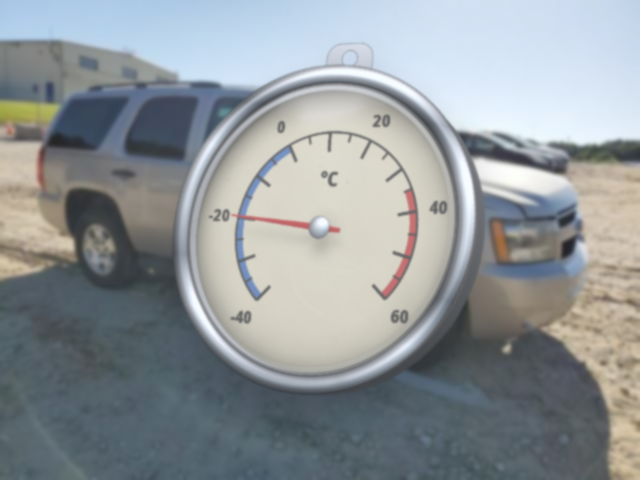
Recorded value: -20,°C
